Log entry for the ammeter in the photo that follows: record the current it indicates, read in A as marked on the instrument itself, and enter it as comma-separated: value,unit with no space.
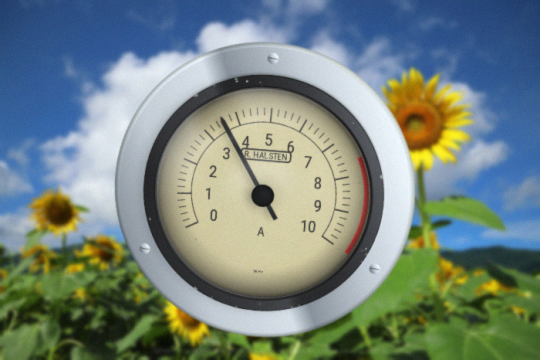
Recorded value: 3.6,A
